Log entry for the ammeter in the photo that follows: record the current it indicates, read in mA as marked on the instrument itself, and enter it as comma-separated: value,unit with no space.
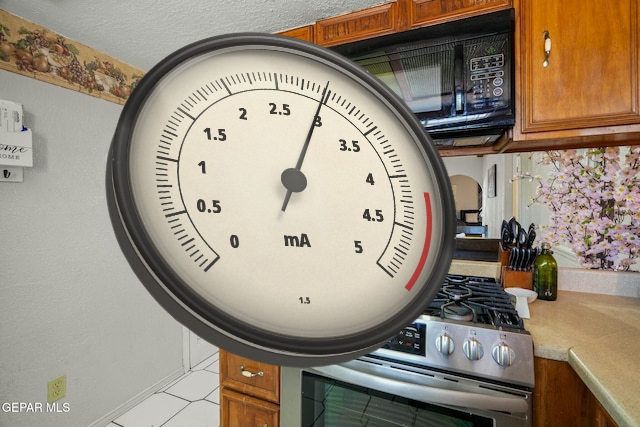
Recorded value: 2.95,mA
